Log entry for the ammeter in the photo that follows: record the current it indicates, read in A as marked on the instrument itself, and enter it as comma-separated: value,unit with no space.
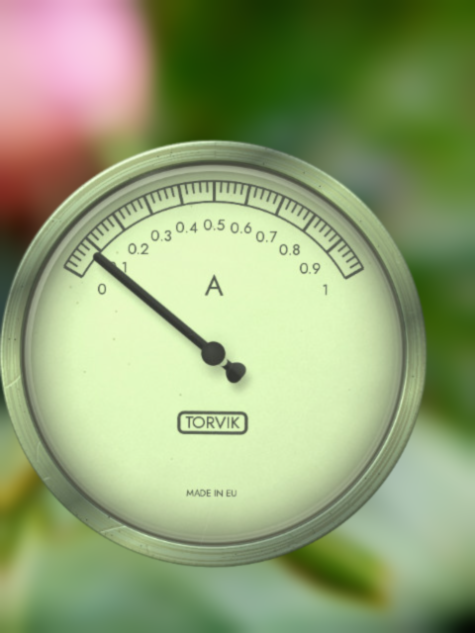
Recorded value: 0.08,A
